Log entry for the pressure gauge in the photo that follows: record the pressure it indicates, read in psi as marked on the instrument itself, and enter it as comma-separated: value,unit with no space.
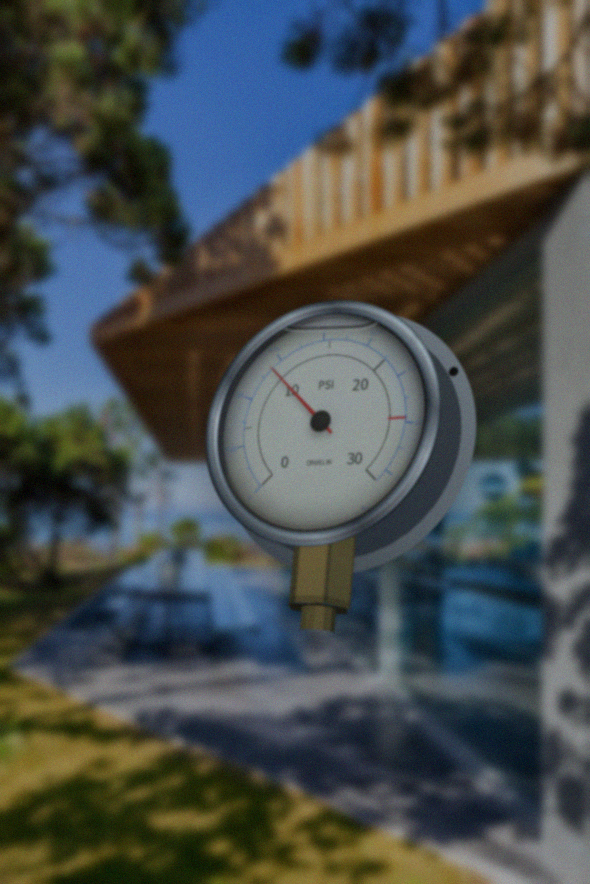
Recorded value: 10,psi
